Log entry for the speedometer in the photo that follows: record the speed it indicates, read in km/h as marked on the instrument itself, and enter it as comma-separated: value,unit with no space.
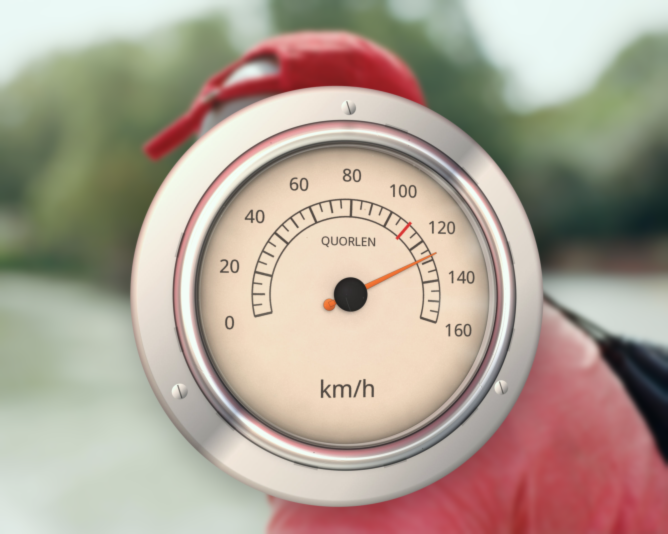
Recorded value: 127.5,km/h
